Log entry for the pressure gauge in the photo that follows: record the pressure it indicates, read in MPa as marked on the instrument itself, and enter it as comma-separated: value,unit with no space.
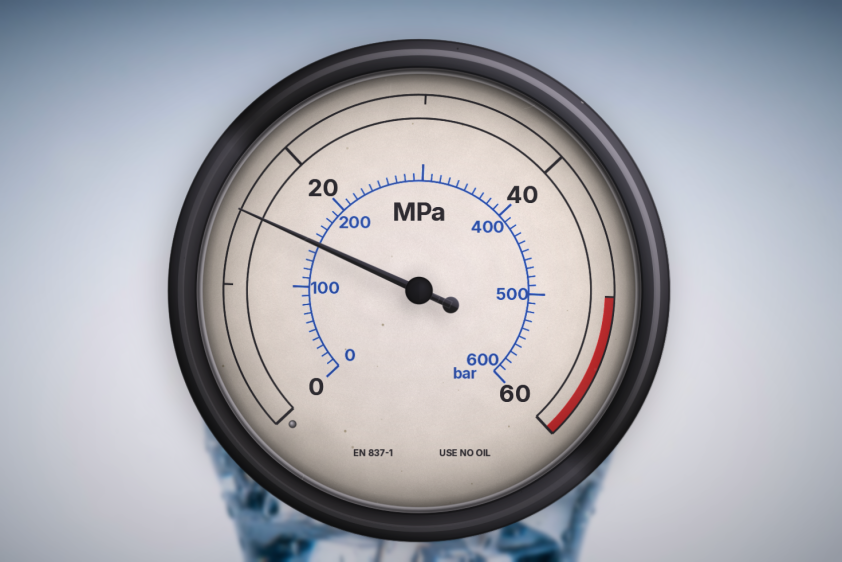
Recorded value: 15,MPa
